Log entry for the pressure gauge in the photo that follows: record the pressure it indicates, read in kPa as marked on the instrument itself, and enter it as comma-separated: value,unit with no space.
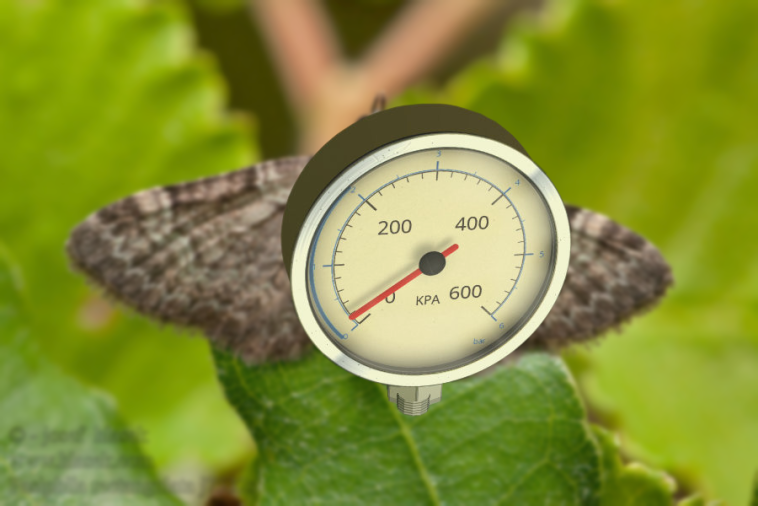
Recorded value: 20,kPa
